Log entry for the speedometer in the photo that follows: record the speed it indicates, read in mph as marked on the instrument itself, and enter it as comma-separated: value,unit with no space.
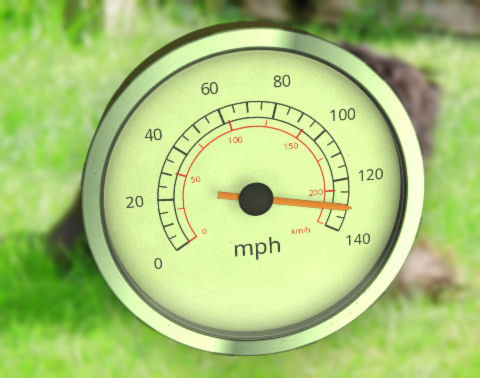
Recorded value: 130,mph
